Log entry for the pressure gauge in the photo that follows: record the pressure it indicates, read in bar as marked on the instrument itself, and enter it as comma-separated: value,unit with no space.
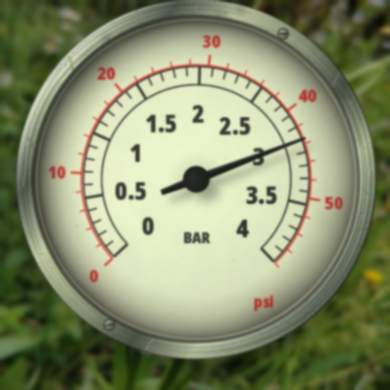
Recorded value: 3,bar
